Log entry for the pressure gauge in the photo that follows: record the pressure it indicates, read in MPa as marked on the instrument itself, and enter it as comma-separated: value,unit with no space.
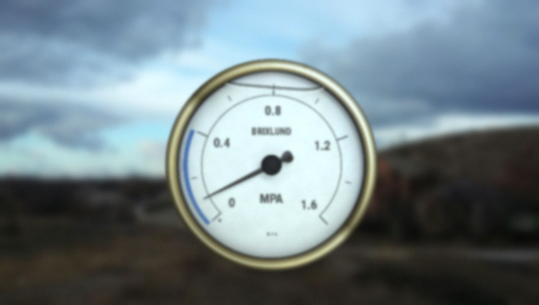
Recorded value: 0.1,MPa
